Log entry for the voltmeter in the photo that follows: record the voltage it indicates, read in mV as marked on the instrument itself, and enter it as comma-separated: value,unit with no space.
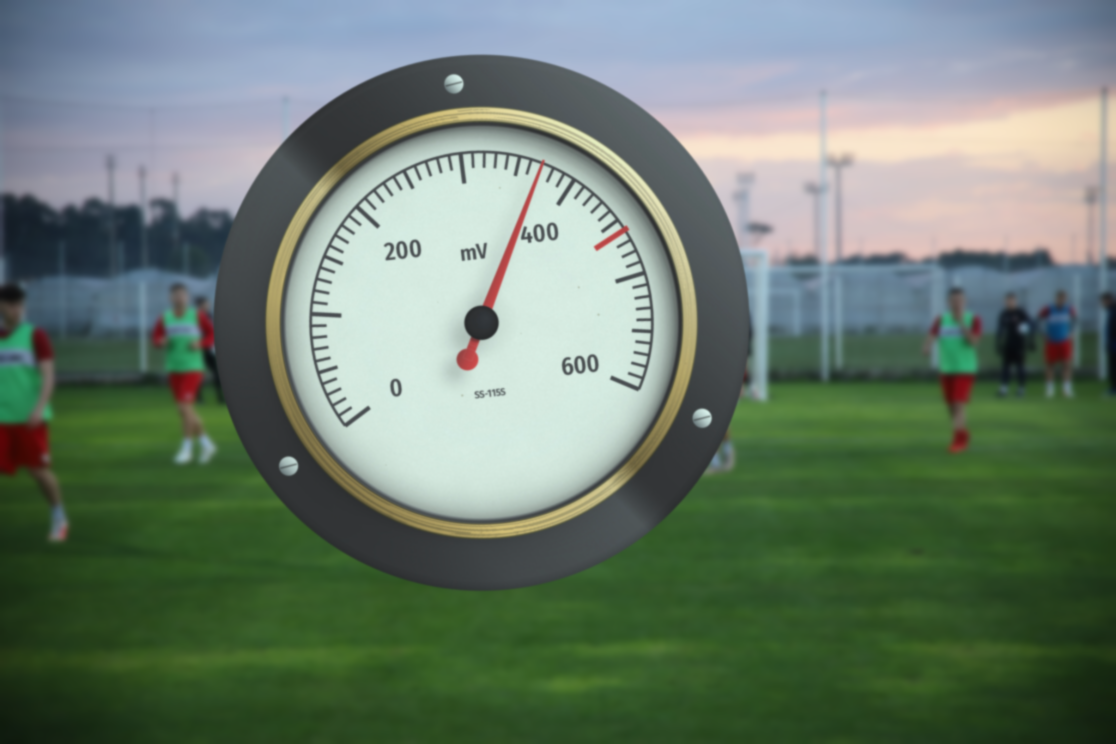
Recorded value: 370,mV
